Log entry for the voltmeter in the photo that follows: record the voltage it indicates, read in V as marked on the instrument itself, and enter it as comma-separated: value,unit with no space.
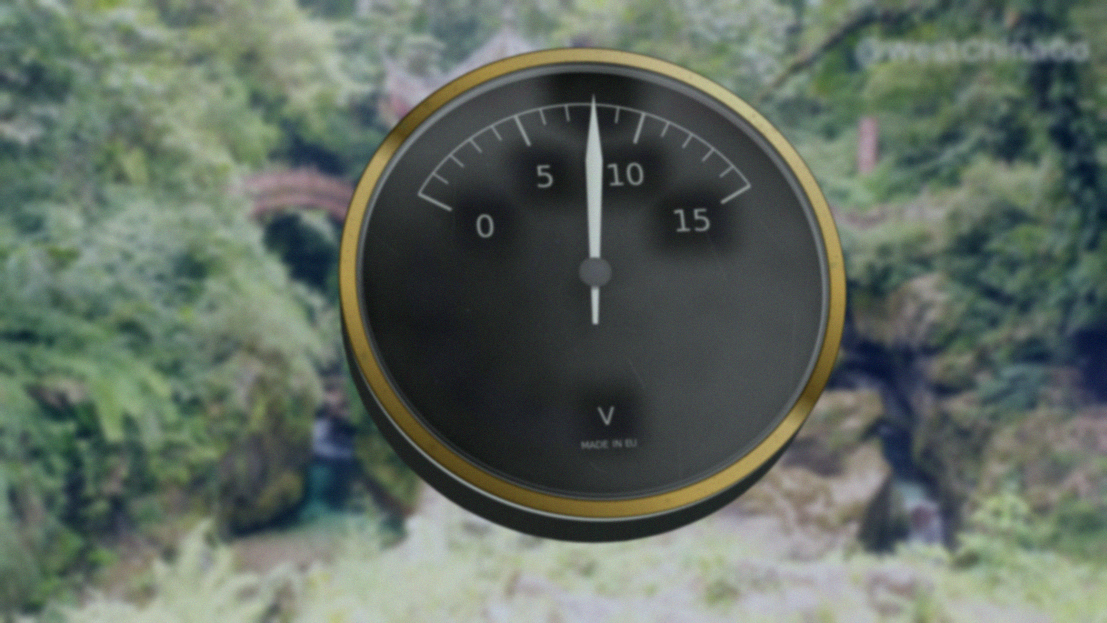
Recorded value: 8,V
